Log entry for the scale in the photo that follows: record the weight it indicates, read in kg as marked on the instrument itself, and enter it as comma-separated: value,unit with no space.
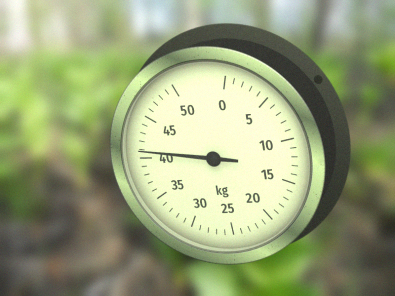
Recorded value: 41,kg
